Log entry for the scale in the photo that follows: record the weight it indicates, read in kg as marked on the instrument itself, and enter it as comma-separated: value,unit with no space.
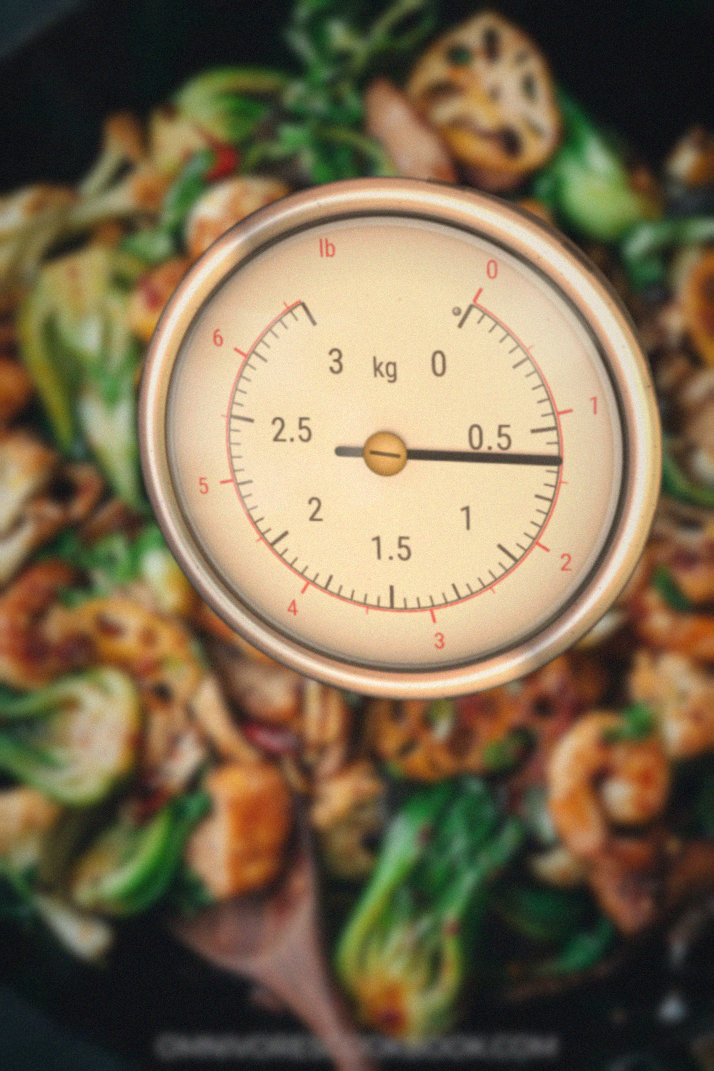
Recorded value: 0.6,kg
